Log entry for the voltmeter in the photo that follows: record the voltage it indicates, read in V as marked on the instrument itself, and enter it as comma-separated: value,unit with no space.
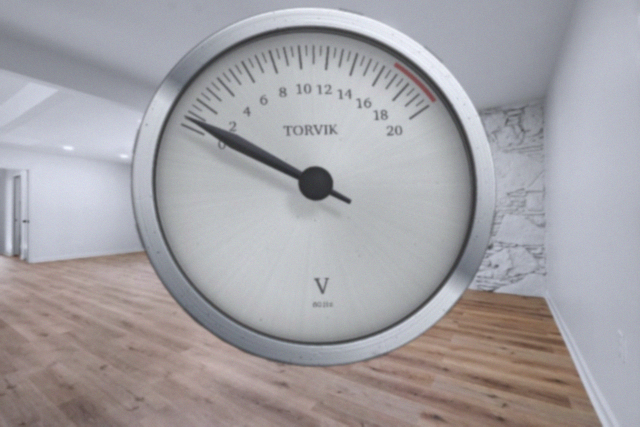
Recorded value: 0.5,V
